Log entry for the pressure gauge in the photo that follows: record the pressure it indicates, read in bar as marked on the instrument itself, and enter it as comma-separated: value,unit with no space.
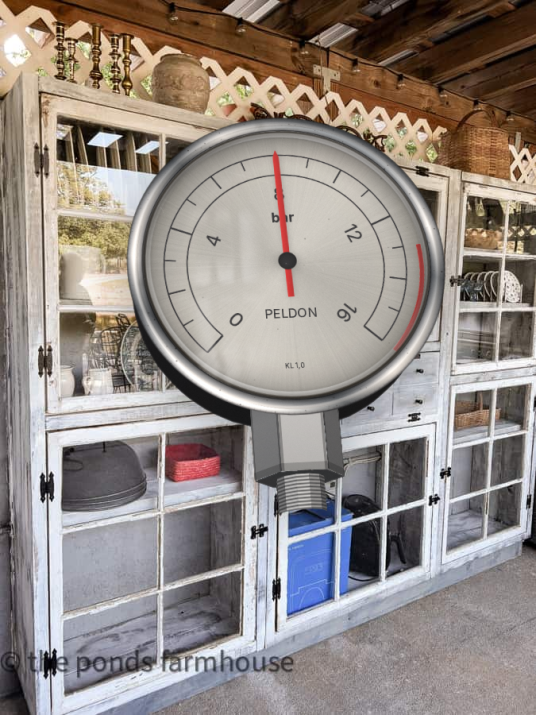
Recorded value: 8,bar
